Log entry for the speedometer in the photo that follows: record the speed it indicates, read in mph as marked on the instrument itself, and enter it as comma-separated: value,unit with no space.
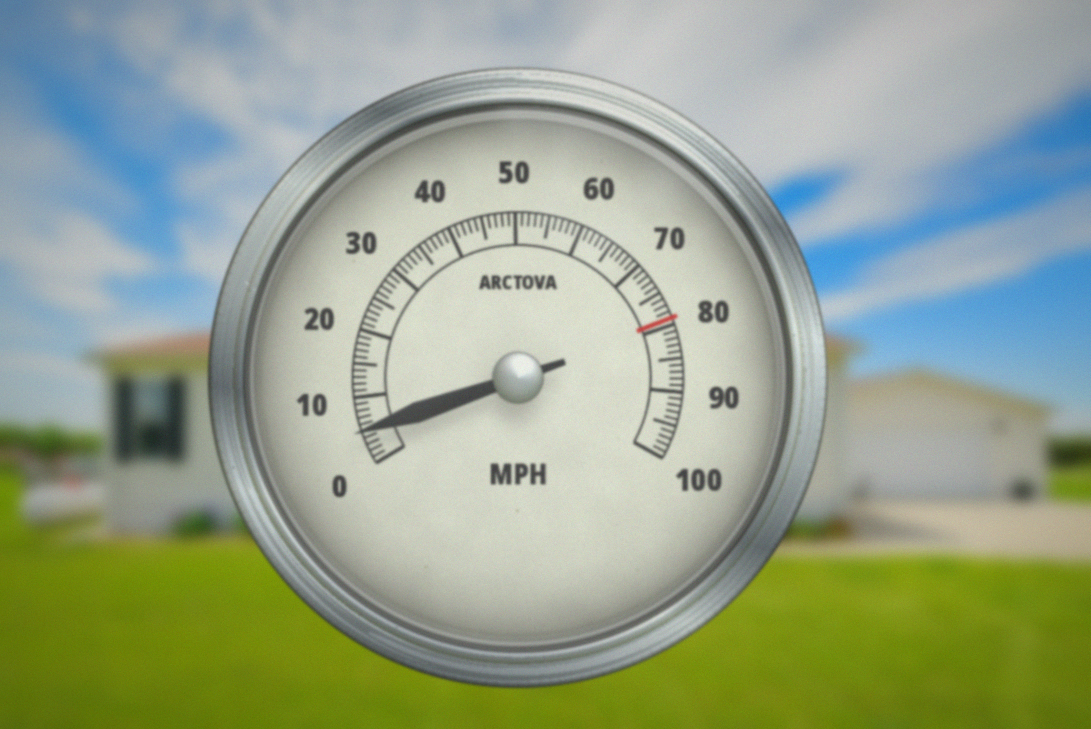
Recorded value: 5,mph
